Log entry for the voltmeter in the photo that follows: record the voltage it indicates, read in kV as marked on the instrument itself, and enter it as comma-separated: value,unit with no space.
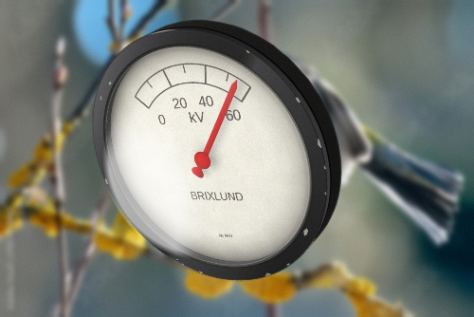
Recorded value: 55,kV
